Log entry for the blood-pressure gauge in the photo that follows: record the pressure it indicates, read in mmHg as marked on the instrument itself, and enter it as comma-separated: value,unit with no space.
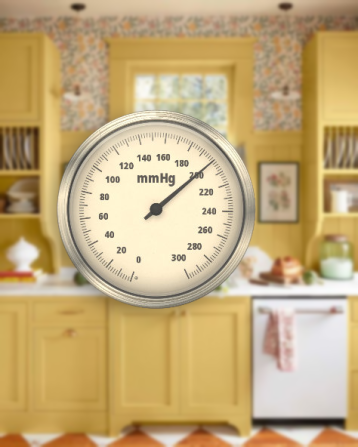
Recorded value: 200,mmHg
